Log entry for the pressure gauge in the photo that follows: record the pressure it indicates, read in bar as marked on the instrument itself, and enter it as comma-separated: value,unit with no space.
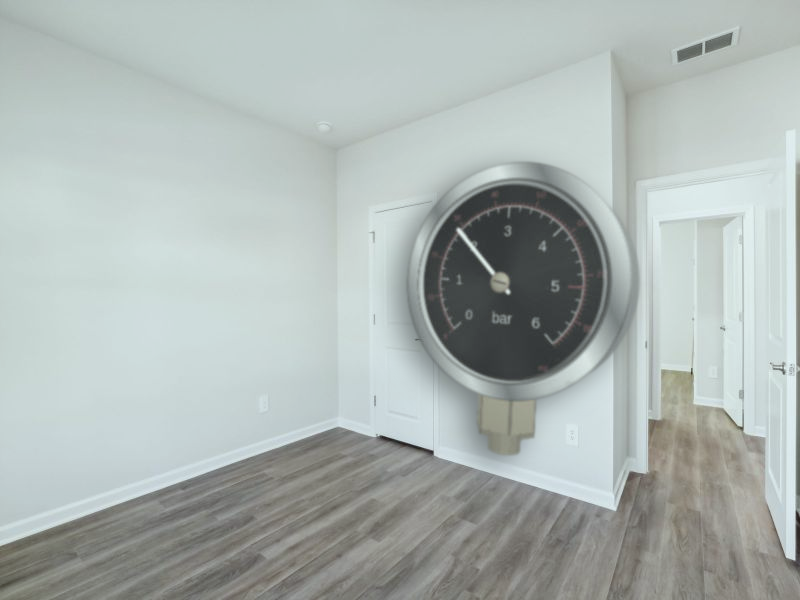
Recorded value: 2,bar
